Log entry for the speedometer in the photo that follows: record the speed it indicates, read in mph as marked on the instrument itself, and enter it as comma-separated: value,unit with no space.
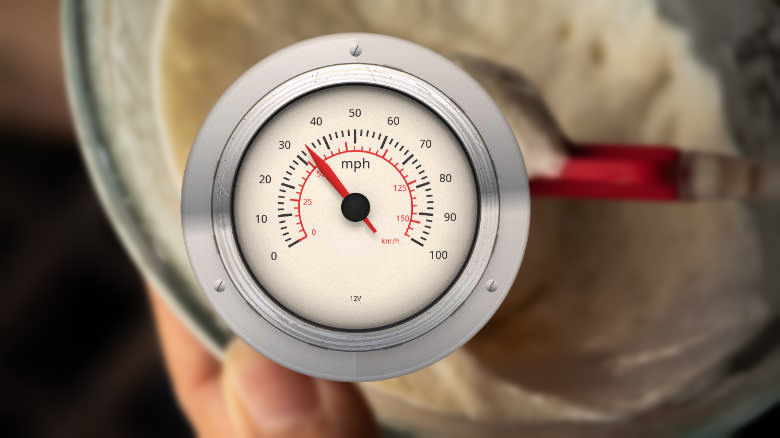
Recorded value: 34,mph
